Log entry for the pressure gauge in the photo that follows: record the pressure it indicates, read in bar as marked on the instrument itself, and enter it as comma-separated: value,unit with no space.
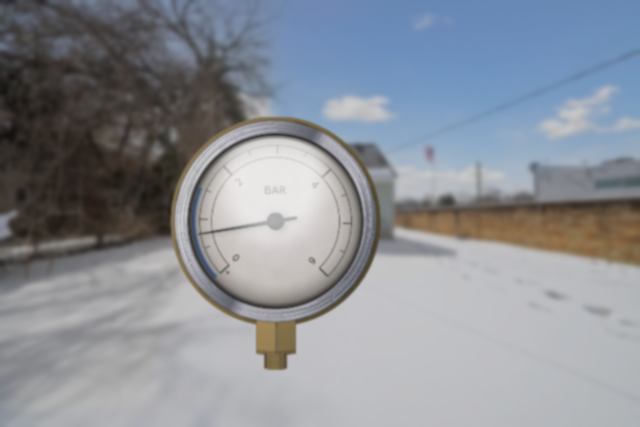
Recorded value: 0.75,bar
